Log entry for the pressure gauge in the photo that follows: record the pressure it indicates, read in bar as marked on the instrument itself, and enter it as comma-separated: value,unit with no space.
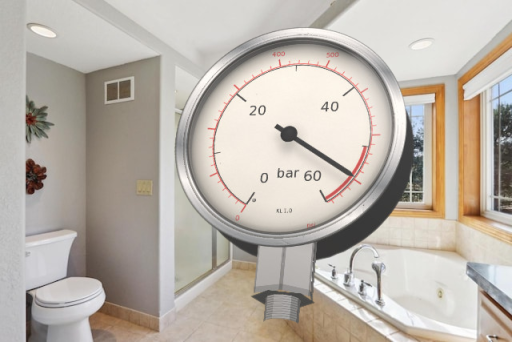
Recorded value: 55,bar
